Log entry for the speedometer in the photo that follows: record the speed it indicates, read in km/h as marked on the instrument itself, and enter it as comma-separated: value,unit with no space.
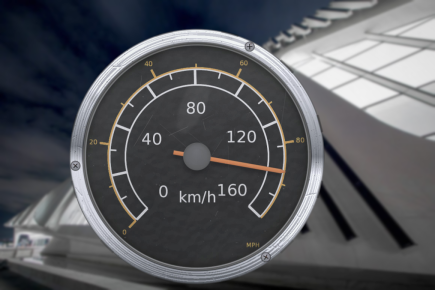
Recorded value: 140,km/h
